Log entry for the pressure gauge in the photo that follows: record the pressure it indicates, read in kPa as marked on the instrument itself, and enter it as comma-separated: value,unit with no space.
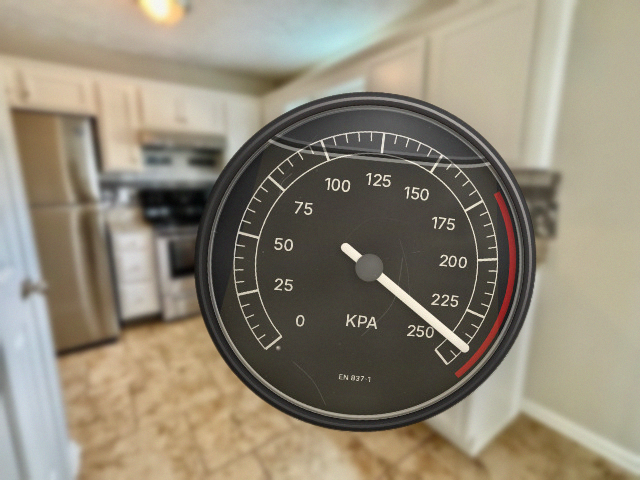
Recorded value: 240,kPa
